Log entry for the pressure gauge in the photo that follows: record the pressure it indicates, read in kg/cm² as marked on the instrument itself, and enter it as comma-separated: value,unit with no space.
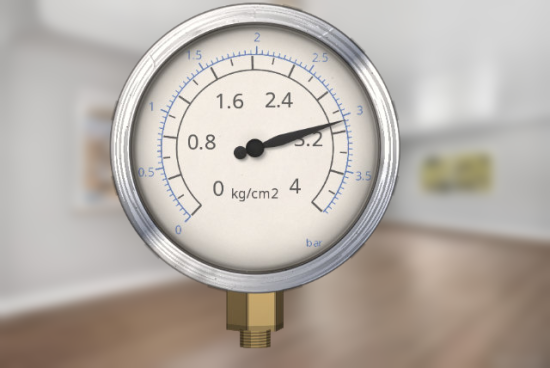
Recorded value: 3.1,kg/cm²
